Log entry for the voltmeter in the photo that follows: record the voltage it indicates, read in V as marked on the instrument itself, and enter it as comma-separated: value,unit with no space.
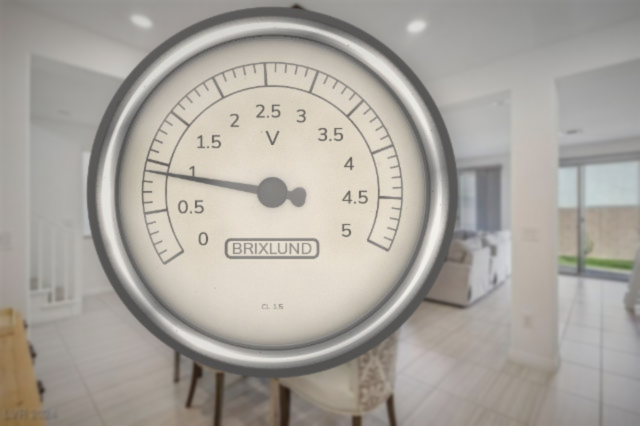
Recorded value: 0.9,V
